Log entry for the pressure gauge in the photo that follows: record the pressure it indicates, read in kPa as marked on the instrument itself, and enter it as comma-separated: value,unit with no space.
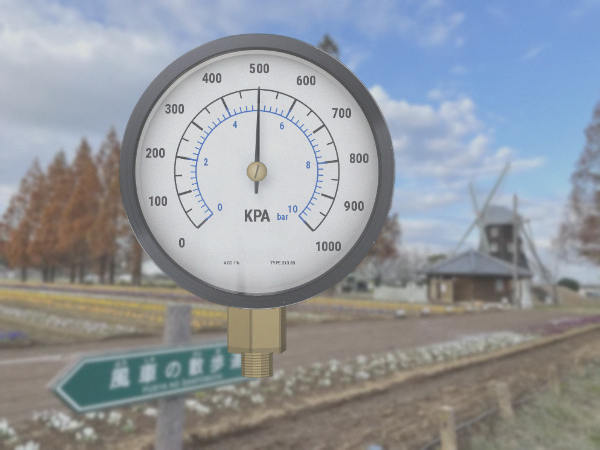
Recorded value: 500,kPa
